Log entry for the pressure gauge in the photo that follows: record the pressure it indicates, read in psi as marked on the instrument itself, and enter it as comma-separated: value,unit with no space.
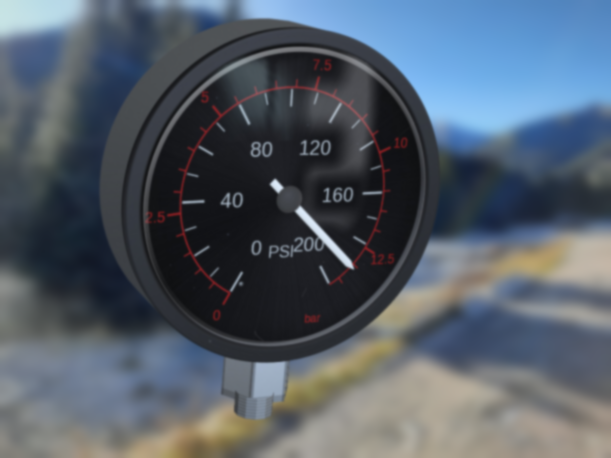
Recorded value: 190,psi
